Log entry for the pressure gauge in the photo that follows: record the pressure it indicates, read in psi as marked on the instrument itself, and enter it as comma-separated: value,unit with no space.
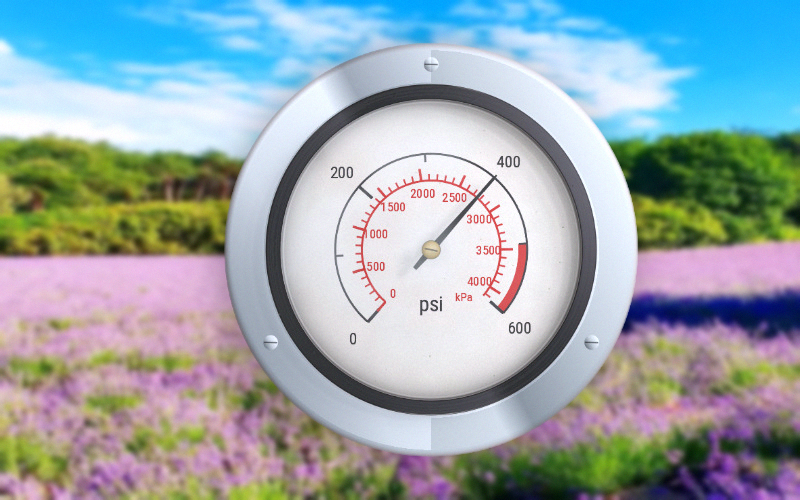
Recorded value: 400,psi
